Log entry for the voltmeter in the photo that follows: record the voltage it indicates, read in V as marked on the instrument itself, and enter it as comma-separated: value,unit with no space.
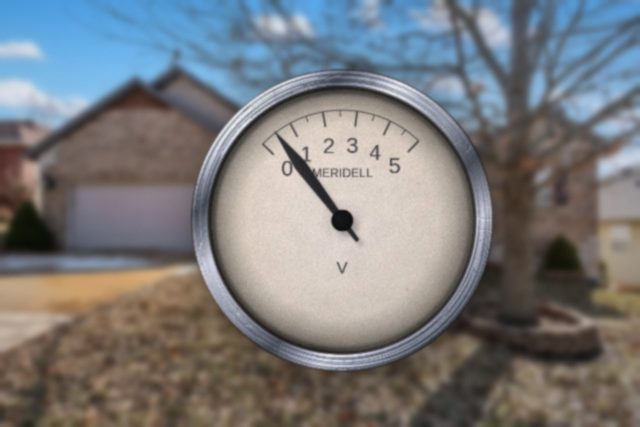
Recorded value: 0.5,V
